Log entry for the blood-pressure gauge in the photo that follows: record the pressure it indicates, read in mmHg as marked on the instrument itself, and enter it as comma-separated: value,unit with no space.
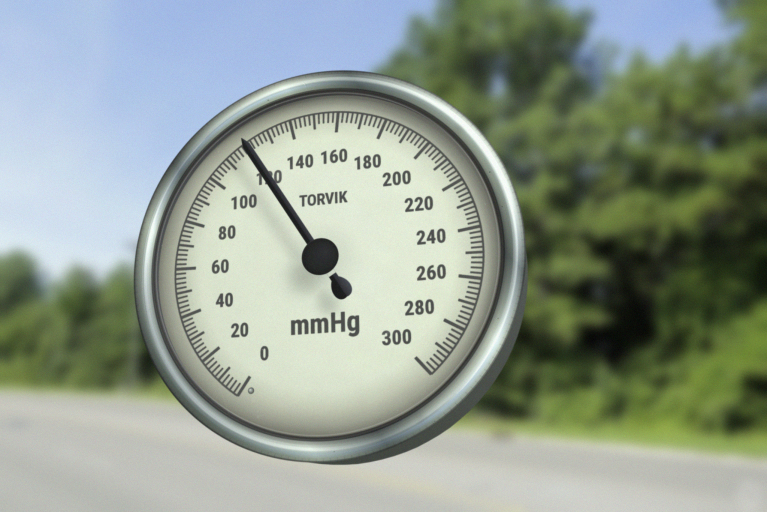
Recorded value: 120,mmHg
